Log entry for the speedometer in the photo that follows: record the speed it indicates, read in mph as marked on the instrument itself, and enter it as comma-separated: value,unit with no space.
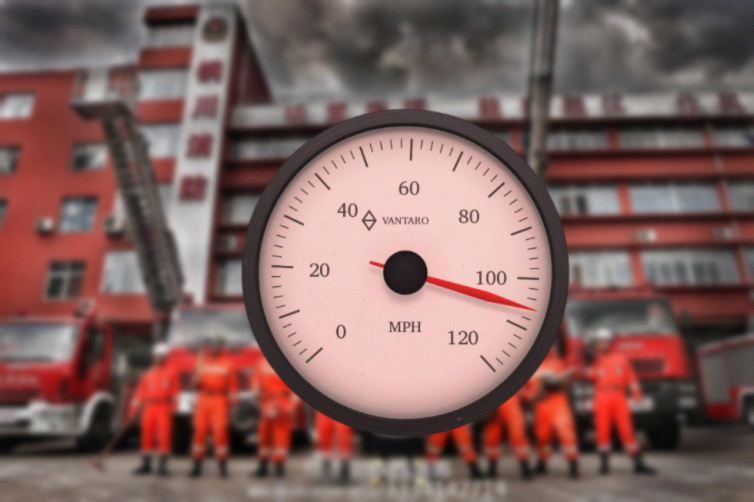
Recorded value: 106,mph
